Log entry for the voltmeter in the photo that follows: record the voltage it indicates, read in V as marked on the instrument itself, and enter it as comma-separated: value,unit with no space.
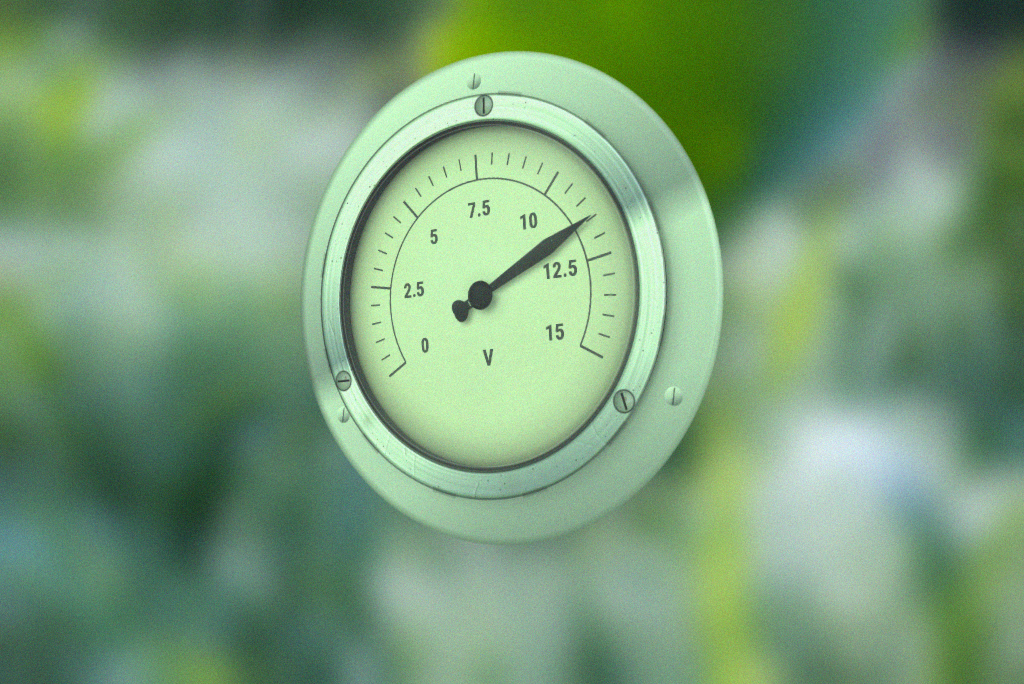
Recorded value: 11.5,V
